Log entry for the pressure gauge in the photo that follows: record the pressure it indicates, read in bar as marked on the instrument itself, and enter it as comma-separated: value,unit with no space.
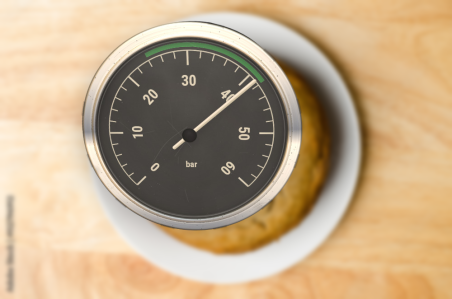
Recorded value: 41,bar
